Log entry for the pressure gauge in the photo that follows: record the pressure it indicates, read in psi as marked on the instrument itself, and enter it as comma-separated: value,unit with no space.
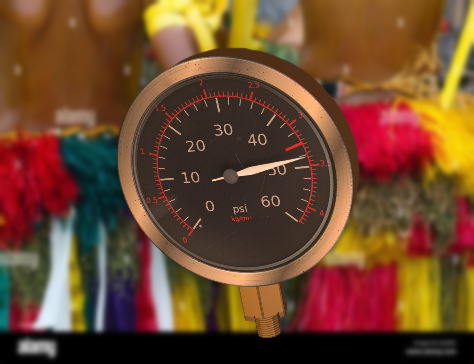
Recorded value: 48,psi
